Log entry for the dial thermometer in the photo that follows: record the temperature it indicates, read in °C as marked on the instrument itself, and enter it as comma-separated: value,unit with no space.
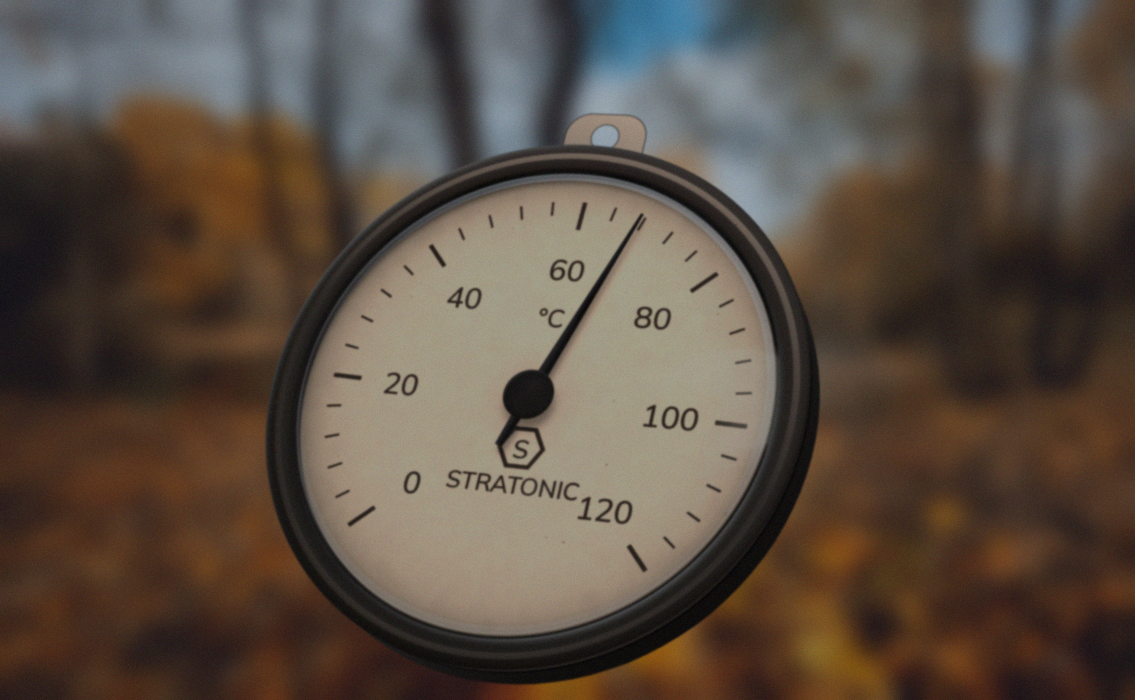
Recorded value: 68,°C
